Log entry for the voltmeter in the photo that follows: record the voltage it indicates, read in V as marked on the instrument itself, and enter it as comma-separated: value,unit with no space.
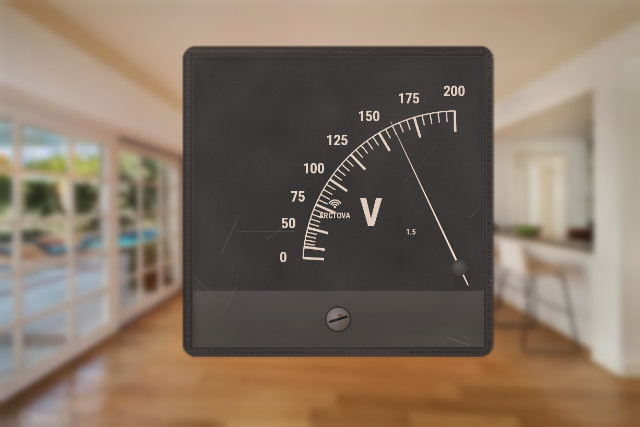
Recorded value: 160,V
